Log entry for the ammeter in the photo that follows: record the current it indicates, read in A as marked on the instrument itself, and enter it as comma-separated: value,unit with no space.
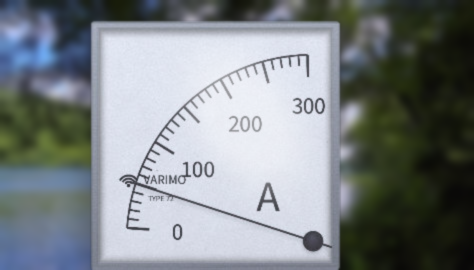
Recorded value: 50,A
